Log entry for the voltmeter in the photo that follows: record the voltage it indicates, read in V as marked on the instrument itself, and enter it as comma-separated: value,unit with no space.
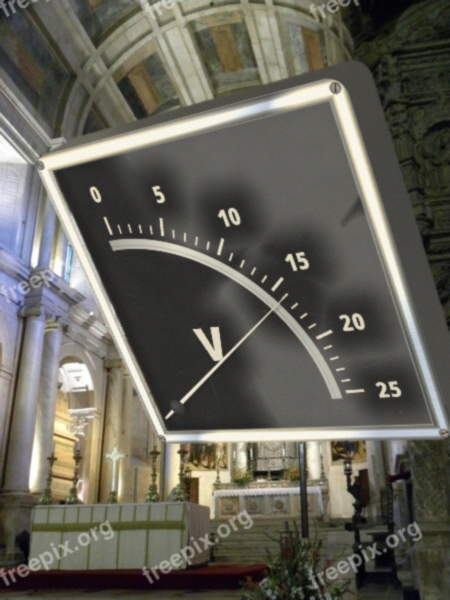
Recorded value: 16,V
